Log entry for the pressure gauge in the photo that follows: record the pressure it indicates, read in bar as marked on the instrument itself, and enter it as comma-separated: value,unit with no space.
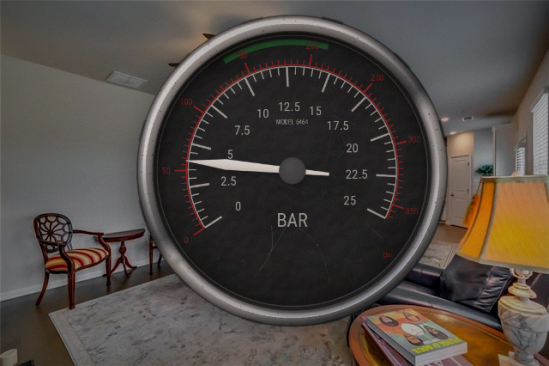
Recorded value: 4,bar
